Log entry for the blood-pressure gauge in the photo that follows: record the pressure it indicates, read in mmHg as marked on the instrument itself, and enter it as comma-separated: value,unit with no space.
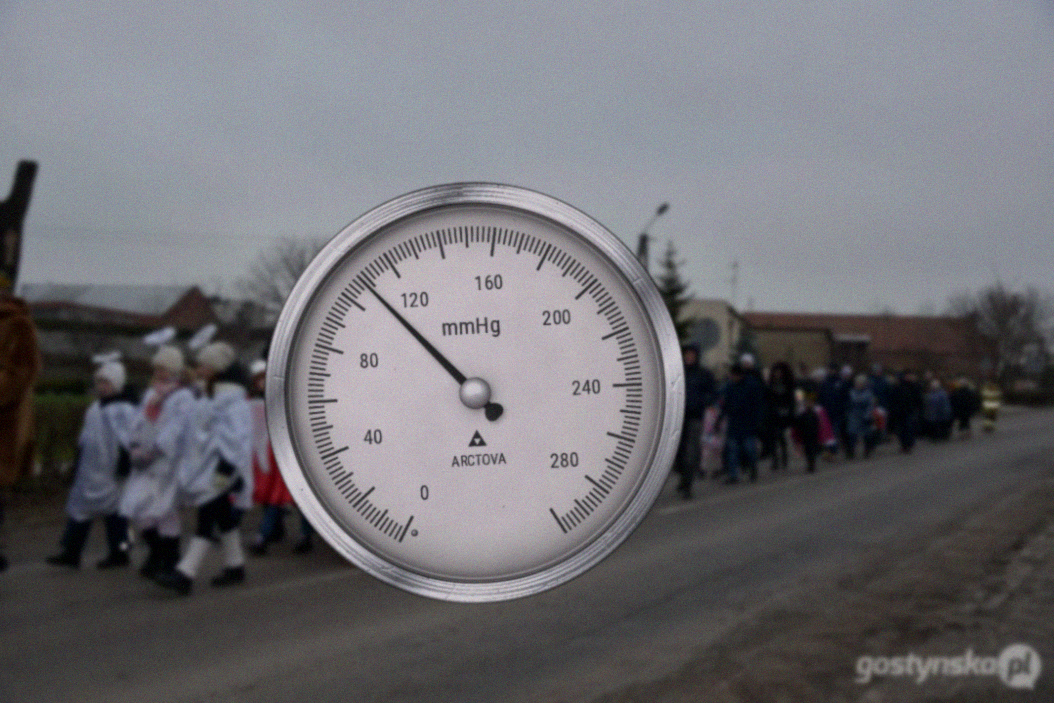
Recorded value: 108,mmHg
